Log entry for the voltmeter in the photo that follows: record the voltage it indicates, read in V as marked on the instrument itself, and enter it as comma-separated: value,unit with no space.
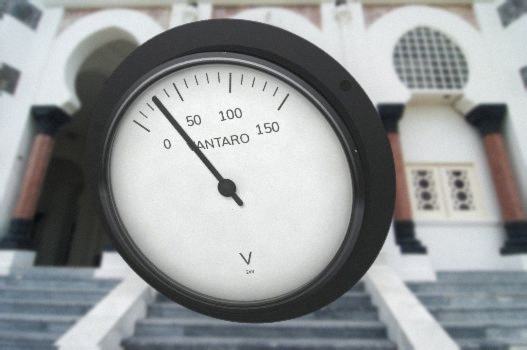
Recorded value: 30,V
